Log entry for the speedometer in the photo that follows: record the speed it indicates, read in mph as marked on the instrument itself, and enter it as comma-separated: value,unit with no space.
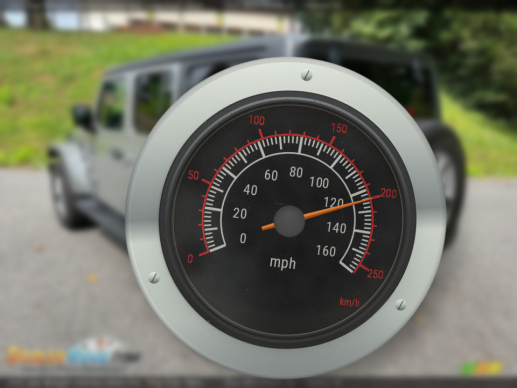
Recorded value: 124,mph
